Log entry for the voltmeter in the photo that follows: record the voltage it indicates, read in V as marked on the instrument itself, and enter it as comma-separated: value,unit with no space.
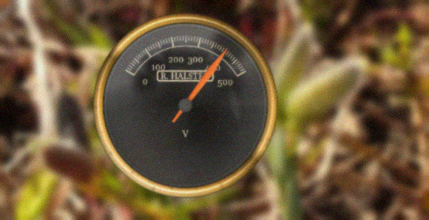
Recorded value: 400,V
